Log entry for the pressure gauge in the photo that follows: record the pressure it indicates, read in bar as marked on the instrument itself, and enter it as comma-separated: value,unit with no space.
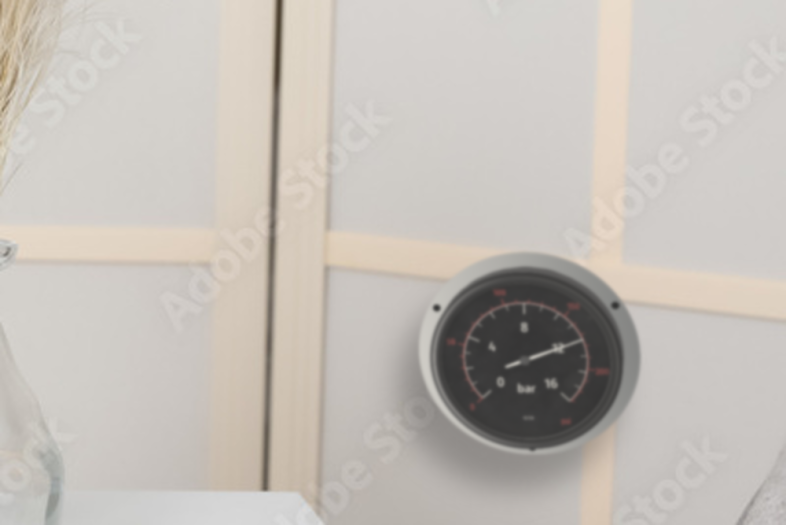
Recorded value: 12,bar
